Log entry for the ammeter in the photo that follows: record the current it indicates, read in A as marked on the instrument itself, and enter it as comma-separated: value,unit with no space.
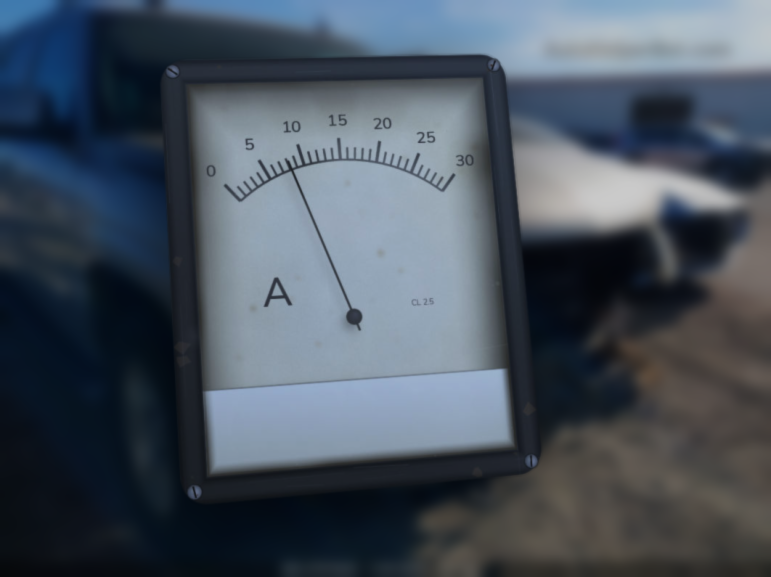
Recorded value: 8,A
